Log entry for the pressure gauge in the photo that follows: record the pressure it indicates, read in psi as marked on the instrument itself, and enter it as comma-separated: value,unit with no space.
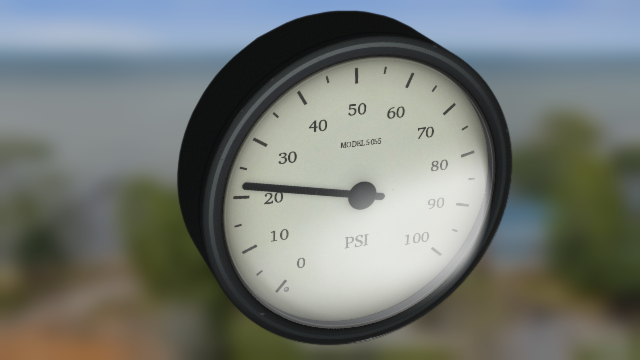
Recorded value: 22.5,psi
